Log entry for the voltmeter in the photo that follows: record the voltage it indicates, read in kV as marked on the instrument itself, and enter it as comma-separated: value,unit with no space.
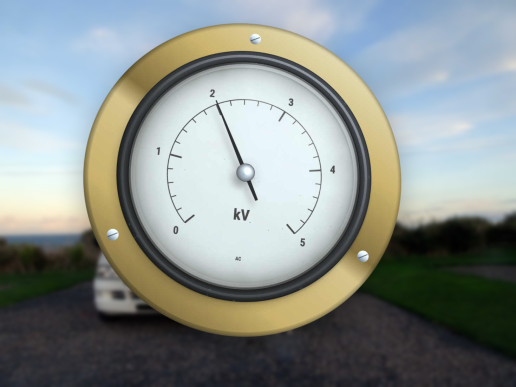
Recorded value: 2,kV
